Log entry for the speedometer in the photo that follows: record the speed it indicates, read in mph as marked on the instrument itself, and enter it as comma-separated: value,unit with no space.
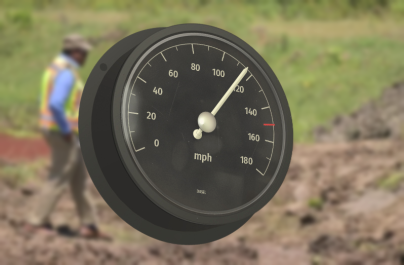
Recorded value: 115,mph
